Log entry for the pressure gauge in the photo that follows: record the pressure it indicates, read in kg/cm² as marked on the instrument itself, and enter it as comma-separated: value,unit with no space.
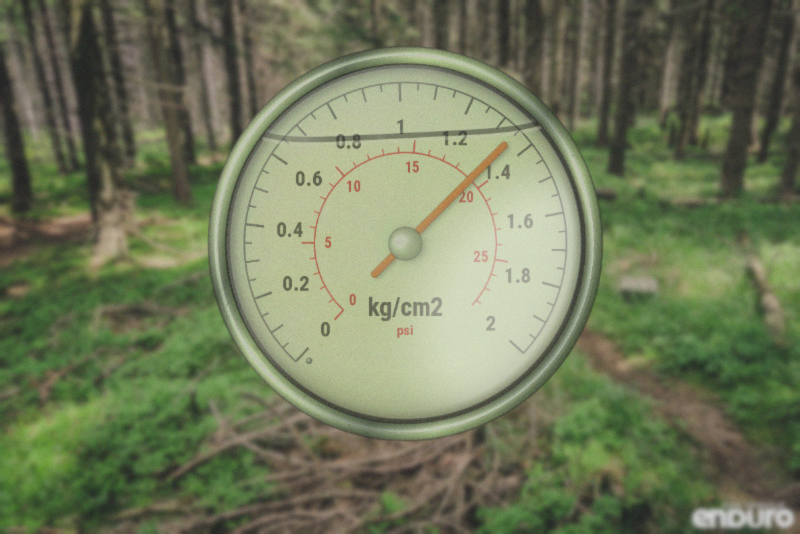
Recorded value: 1.35,kg/cm²
